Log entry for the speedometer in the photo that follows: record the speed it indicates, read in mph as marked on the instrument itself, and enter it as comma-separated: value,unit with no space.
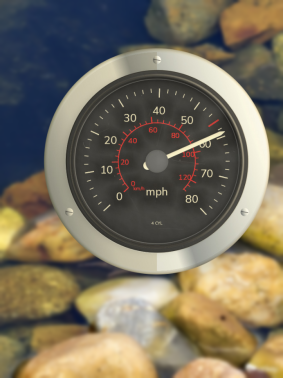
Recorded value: 59,mph
